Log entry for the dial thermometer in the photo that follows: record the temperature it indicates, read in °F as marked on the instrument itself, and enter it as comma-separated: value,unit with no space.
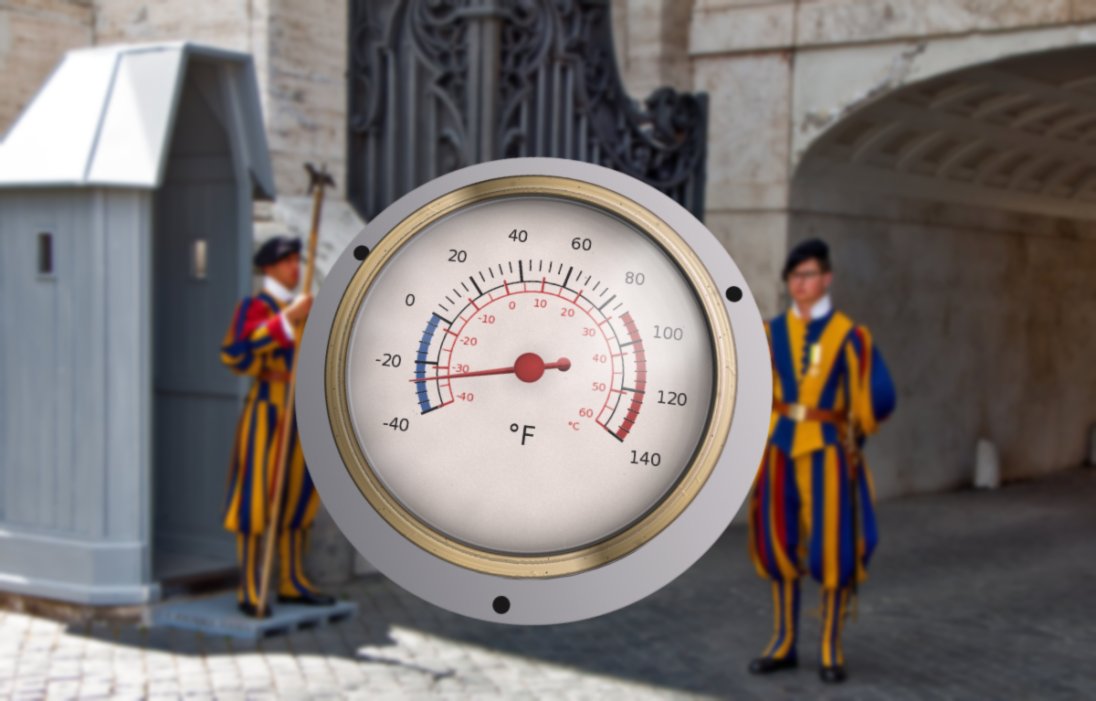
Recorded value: -28,°F
